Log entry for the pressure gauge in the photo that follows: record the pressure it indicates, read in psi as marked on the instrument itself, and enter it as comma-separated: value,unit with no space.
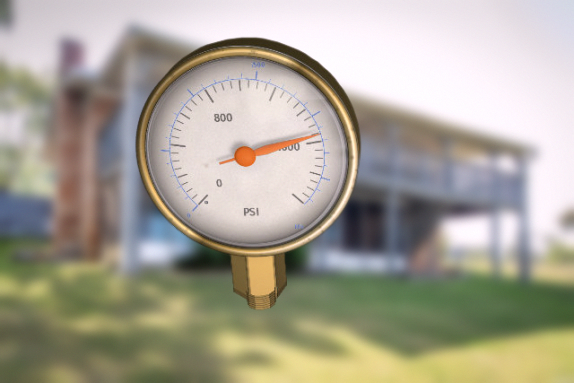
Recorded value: 1550,psi
